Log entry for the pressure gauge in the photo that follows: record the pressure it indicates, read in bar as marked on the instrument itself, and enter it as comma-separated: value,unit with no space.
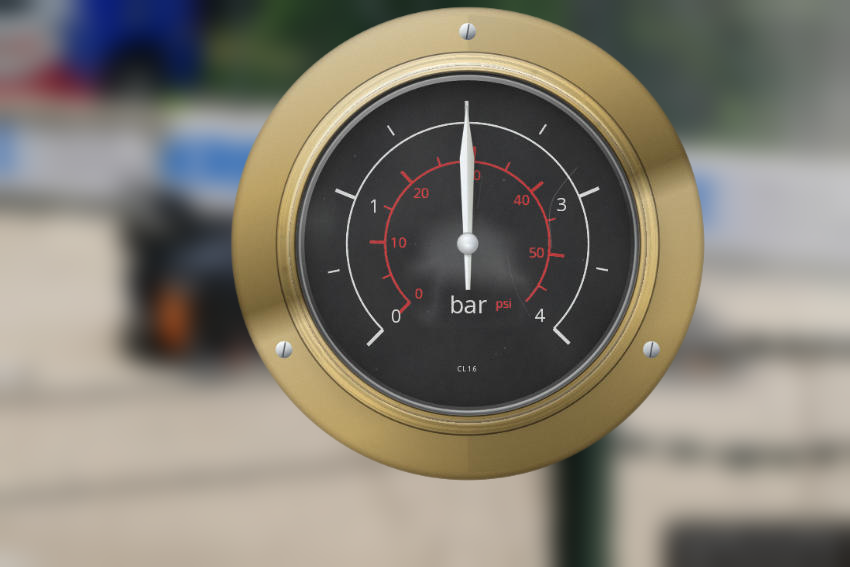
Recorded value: 2,bar
